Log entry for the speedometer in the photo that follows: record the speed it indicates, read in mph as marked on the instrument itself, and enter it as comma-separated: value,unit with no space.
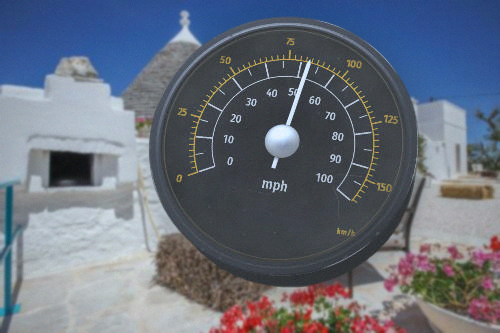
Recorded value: 52.5,mph
